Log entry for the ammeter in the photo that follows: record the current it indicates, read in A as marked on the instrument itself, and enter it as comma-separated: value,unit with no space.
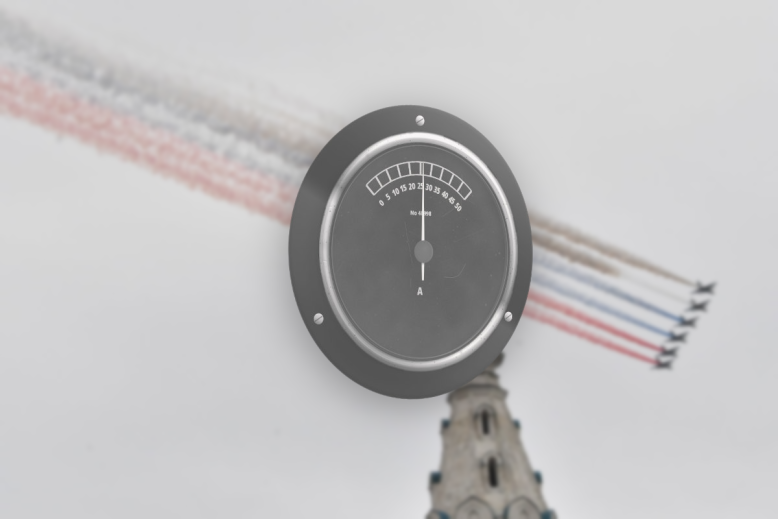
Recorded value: 25,A
